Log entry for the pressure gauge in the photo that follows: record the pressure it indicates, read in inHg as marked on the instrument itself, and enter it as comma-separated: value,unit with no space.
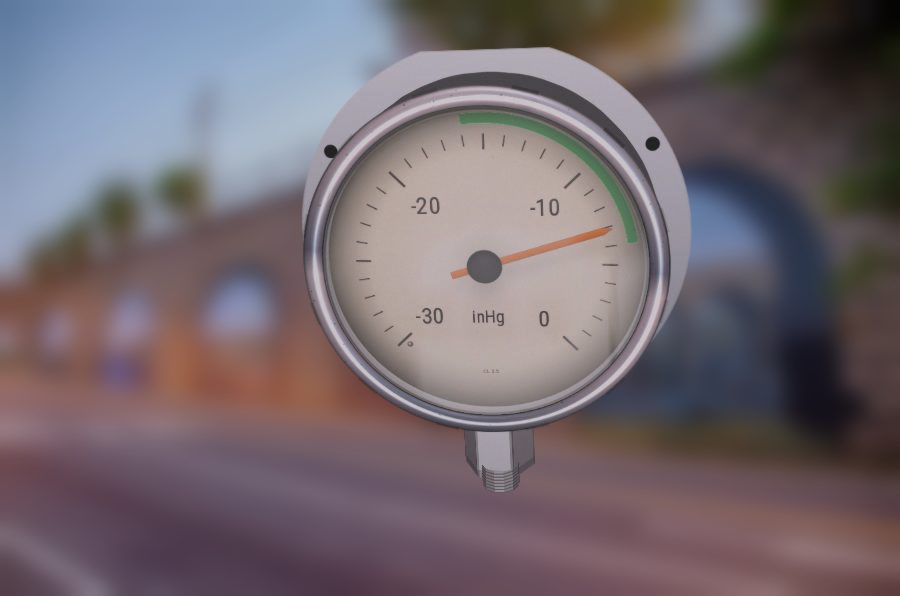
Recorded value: -7,inHg
